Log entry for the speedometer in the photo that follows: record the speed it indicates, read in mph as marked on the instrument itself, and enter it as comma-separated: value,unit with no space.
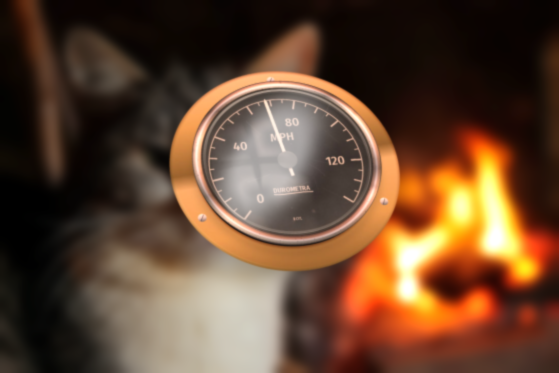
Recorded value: 67.5,mph
